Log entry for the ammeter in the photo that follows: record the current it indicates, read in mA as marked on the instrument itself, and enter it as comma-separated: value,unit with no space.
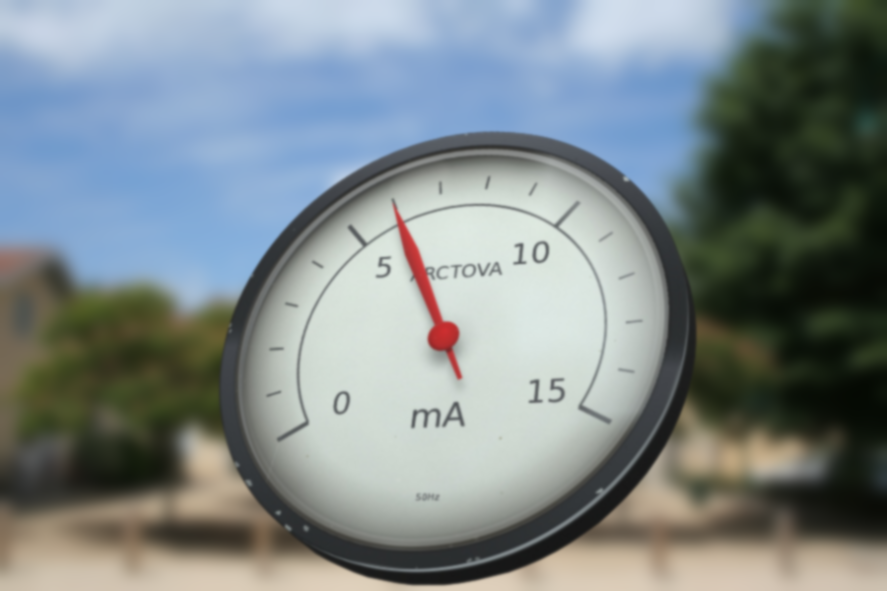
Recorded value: 6,mA
